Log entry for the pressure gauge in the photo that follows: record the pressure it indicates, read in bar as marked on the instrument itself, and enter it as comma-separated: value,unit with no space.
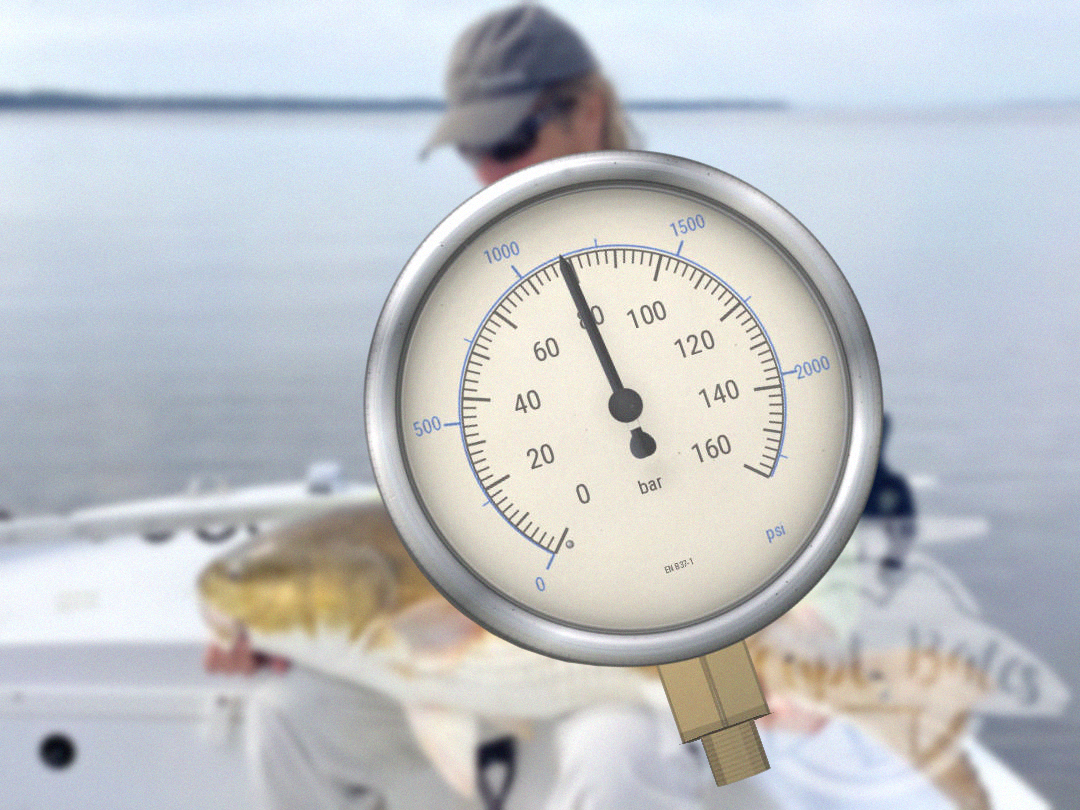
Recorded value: 78,bar
